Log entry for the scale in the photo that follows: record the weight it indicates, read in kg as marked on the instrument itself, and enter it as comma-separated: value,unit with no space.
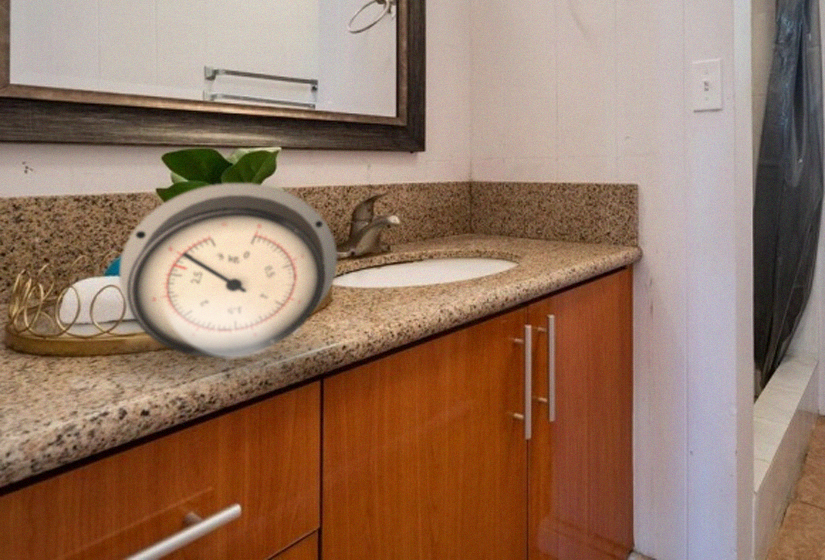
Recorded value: 2.75,kg
